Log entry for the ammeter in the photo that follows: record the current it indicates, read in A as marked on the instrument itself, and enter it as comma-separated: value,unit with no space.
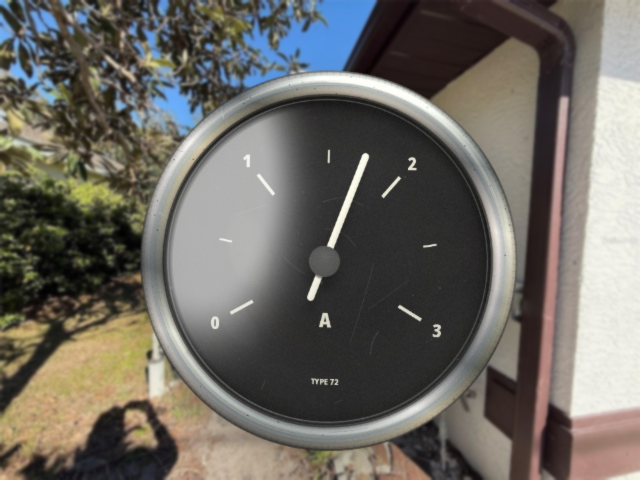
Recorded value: 1.75,A
